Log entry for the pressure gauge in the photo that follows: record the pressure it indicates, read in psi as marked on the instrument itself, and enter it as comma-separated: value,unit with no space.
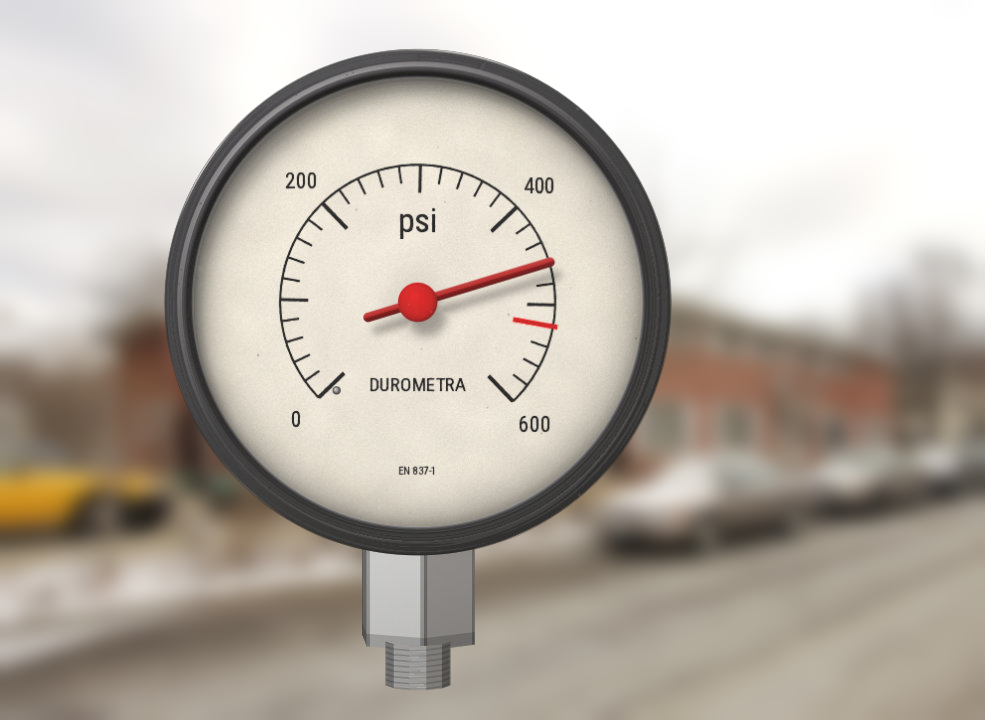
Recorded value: 460,psi
